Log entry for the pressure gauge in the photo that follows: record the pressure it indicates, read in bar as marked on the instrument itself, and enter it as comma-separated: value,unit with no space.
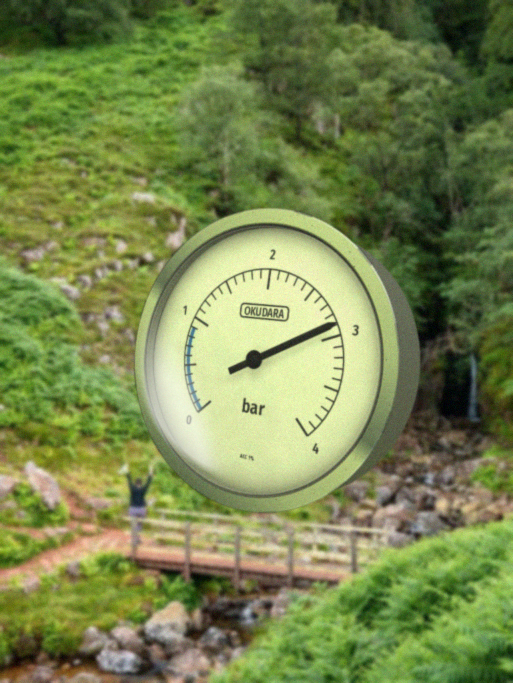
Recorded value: 2.9,bar
